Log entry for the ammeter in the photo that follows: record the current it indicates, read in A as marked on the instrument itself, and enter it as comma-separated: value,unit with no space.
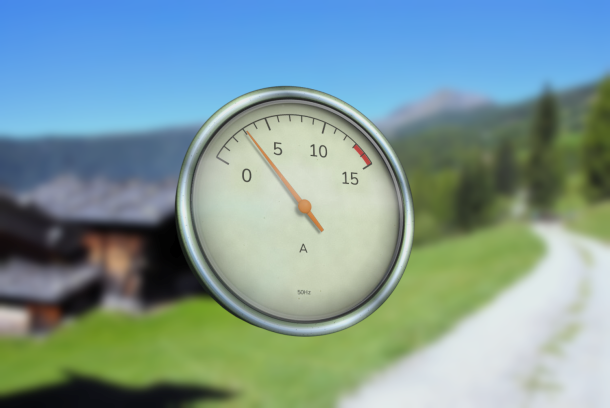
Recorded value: 3,A
